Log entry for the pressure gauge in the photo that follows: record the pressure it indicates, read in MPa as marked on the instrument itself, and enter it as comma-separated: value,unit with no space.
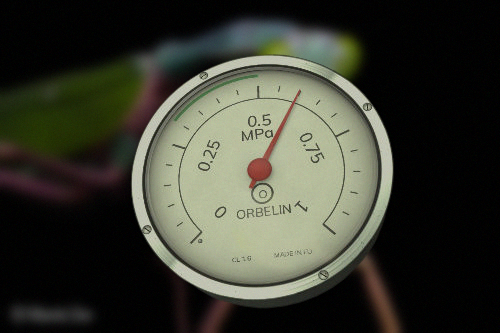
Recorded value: 0.6,MPa
